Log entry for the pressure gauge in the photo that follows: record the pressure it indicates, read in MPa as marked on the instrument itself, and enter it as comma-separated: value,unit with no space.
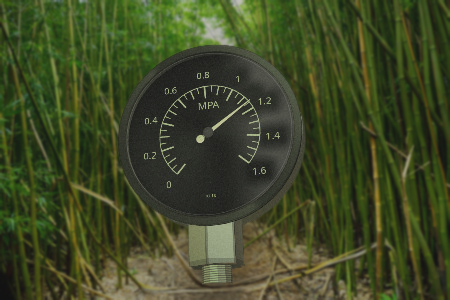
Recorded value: 1.15,MPa
